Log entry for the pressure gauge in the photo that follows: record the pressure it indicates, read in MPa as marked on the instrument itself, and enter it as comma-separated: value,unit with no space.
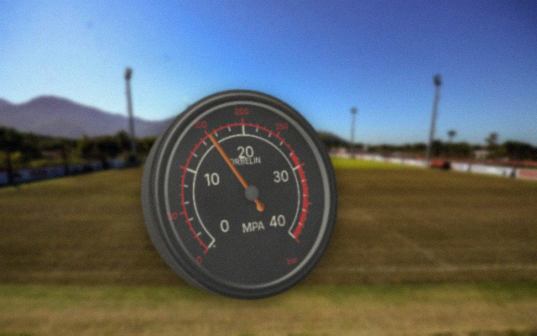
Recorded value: 15,MPa
